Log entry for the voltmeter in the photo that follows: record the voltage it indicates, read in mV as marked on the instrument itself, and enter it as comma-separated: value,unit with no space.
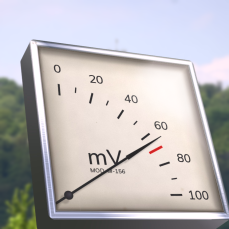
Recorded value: 65,mV
